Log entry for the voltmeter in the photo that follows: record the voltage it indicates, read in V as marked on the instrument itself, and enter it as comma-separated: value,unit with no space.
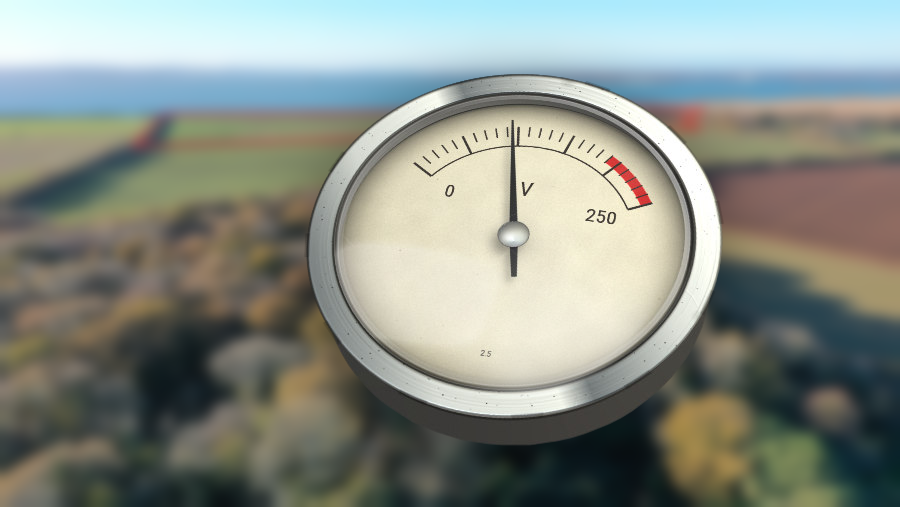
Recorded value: 95,V
